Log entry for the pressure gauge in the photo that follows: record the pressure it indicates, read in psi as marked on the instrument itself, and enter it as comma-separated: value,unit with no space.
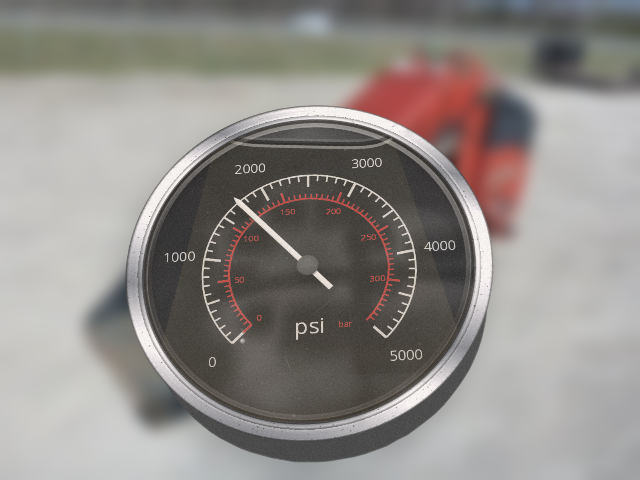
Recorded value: 1700,psi
